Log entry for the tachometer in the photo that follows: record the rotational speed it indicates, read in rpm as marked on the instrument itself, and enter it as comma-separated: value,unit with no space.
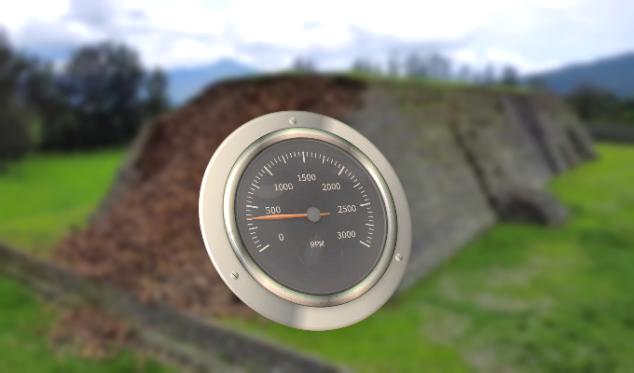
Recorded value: 350,rpm
